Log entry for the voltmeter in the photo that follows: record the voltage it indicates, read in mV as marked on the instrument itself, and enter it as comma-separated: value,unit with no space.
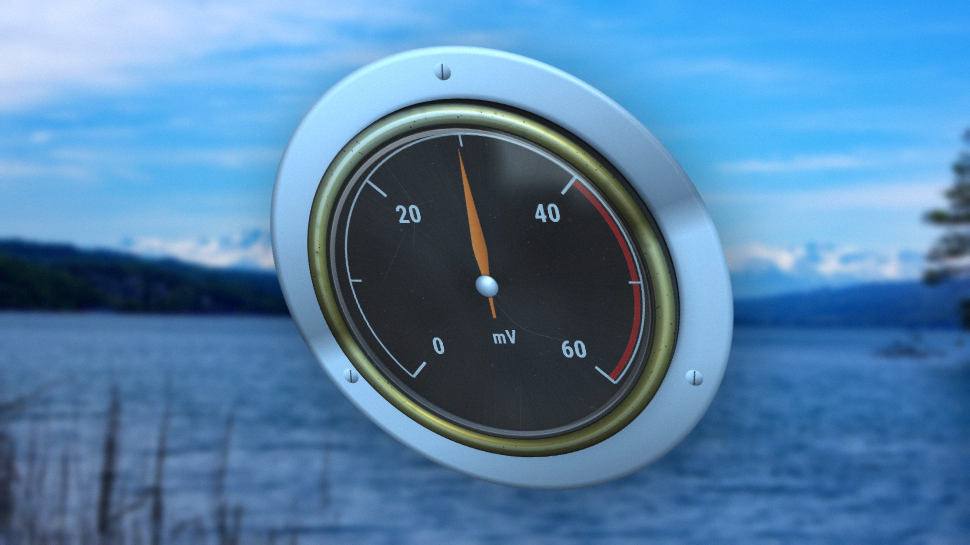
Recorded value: 30,mV
